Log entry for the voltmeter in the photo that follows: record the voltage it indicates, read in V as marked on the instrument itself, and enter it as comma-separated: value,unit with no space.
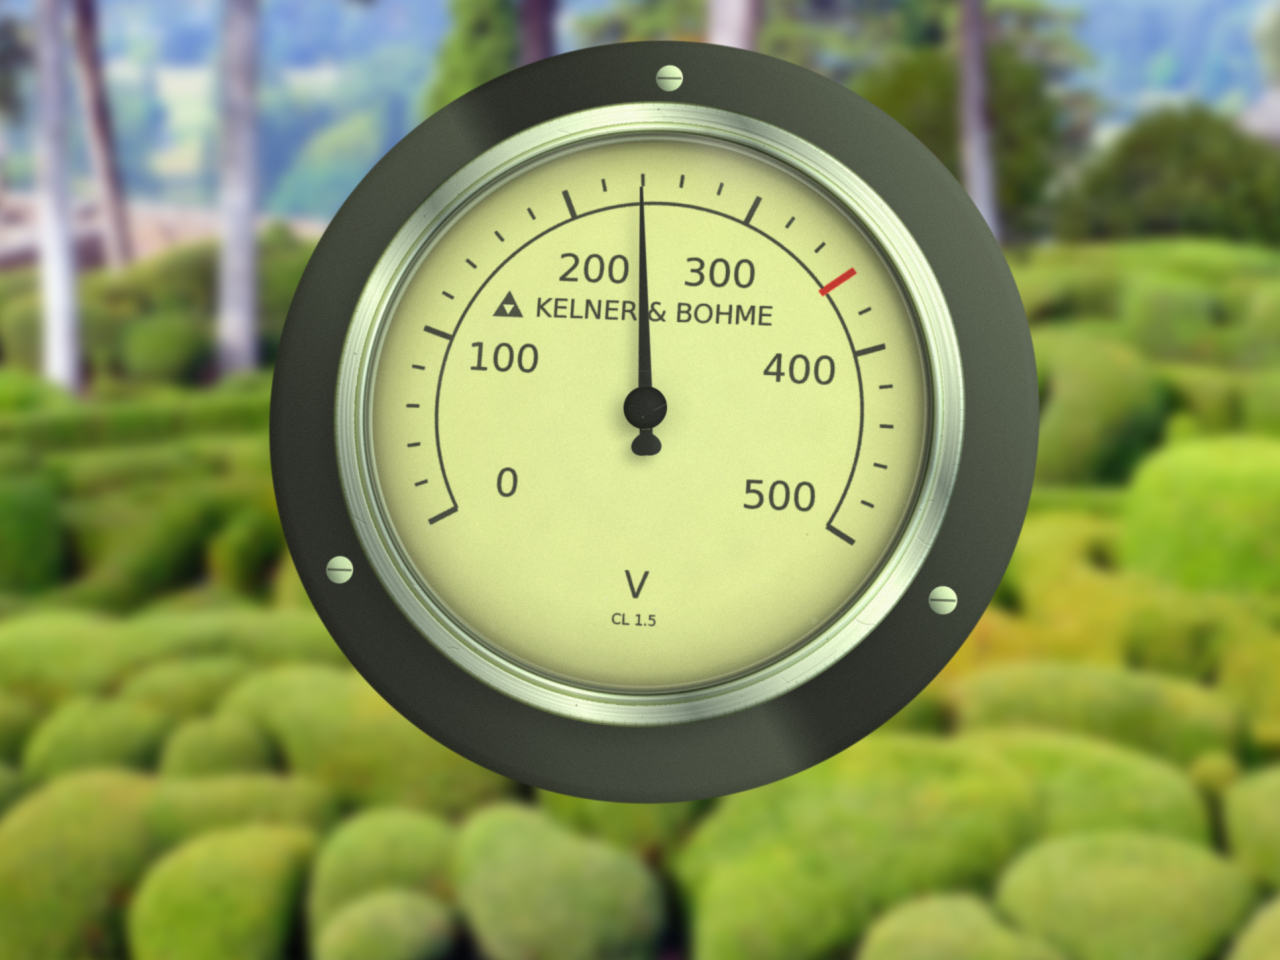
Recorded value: 240,V
